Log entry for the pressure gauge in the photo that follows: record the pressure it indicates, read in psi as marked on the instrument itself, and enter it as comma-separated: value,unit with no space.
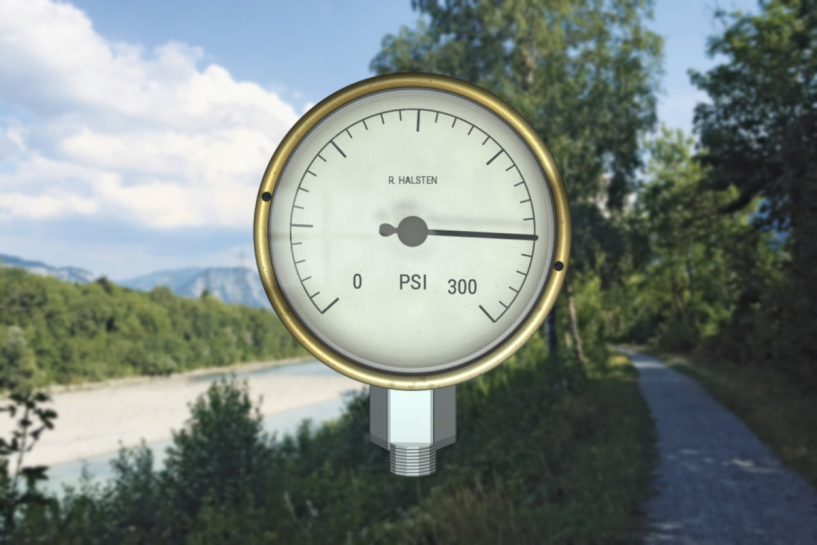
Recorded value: 250,psi
